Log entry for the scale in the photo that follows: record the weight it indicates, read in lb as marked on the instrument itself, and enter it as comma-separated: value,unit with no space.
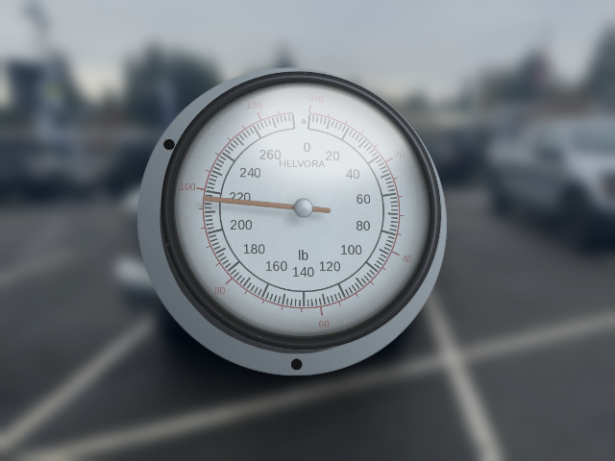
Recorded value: 216,lb
